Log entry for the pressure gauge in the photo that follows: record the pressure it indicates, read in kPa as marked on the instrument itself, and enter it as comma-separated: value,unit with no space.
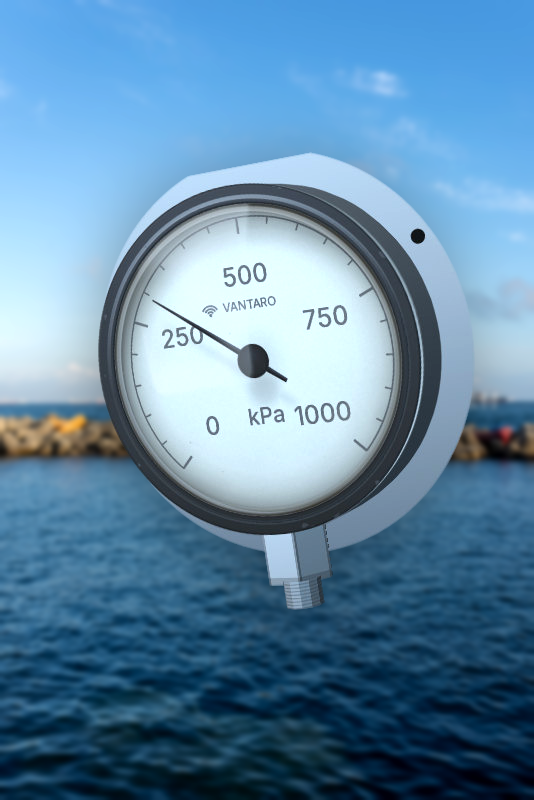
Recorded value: 300,kPa
